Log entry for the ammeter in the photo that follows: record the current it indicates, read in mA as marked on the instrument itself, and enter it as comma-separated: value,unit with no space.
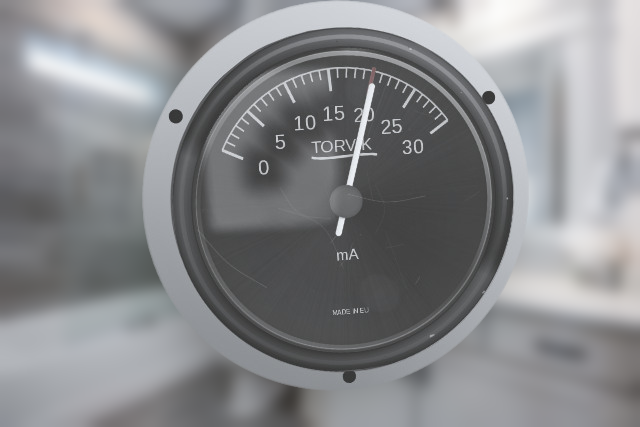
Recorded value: 20,mA
